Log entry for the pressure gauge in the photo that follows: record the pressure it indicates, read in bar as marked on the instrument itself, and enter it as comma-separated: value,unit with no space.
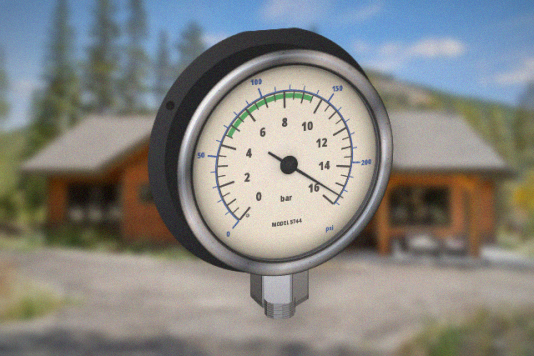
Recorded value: 15.5,bar
